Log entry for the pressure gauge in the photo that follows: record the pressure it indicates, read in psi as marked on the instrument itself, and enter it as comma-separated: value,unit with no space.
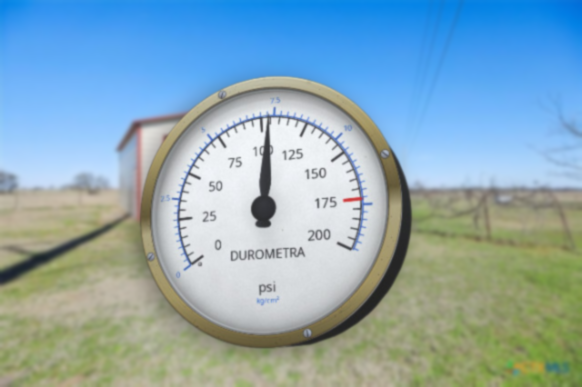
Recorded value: 105,psi
